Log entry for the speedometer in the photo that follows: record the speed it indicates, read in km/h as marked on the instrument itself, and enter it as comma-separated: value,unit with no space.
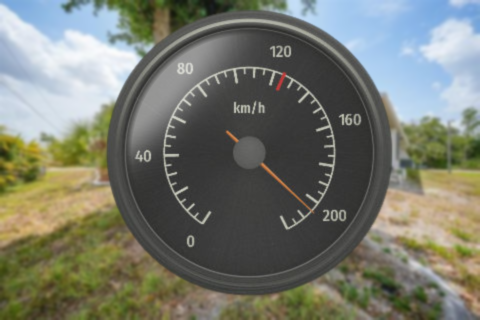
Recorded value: 205,km/h
